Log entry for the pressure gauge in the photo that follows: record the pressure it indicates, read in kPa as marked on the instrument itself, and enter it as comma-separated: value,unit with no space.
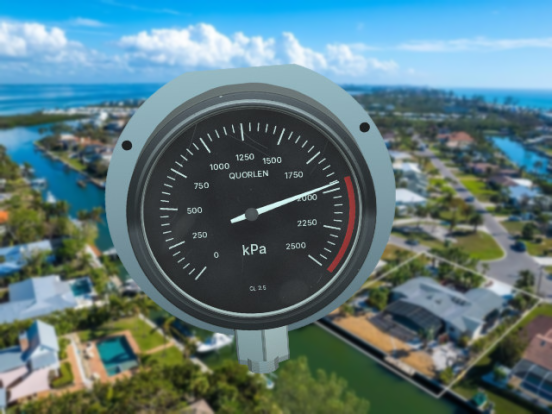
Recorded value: 1950,kPa
